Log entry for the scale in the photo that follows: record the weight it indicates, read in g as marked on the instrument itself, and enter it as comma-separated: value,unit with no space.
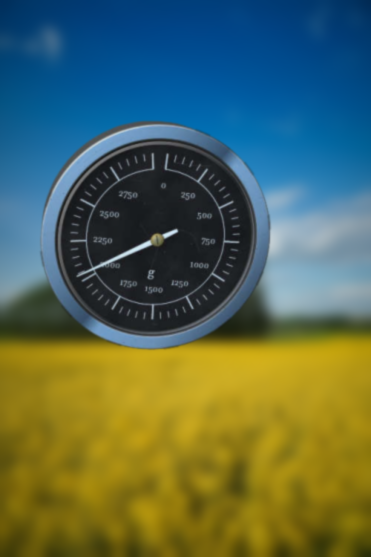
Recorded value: 2050,g
